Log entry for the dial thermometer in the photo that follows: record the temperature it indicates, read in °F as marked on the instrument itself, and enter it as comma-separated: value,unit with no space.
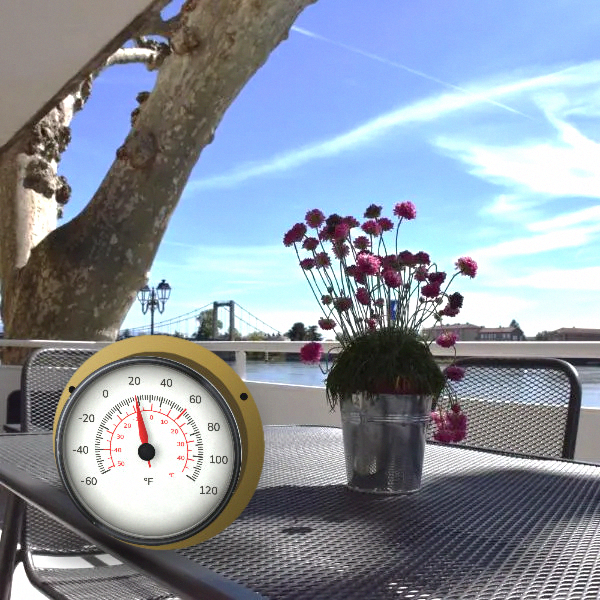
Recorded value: 20,°F
